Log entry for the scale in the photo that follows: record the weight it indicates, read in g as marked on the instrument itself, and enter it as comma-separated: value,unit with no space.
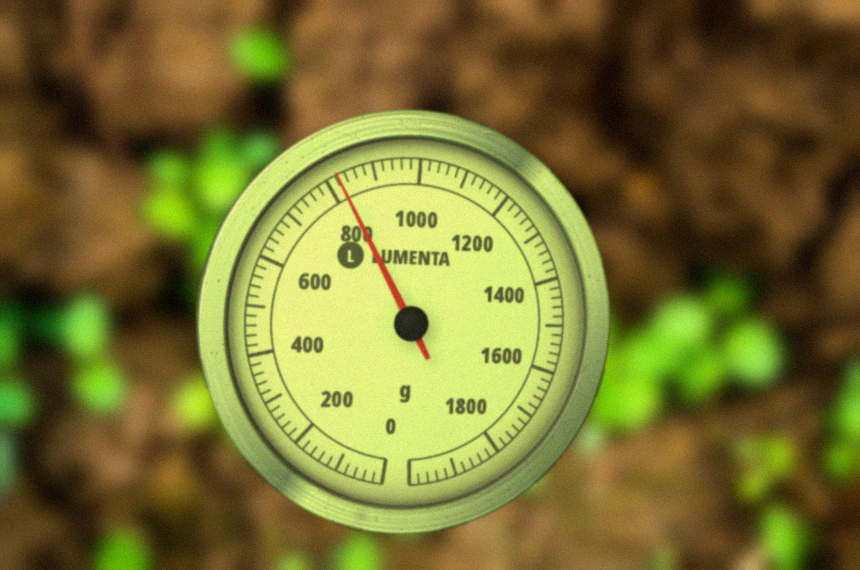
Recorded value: 820,g
